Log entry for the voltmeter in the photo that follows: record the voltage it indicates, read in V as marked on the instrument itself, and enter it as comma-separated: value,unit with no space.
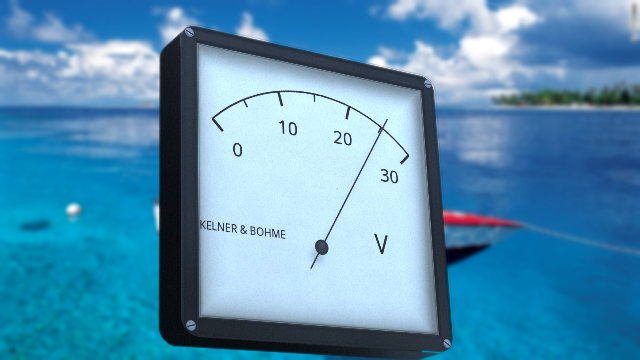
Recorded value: 25,V
